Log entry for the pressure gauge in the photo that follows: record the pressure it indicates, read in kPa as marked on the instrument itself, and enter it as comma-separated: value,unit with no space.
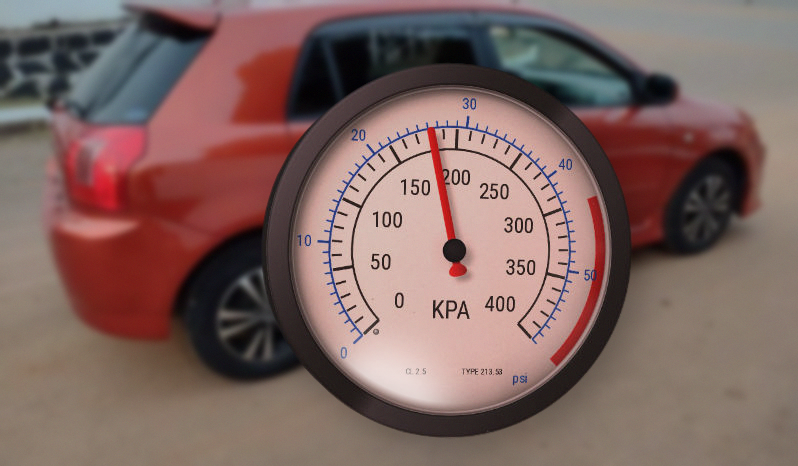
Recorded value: 180,kPa
